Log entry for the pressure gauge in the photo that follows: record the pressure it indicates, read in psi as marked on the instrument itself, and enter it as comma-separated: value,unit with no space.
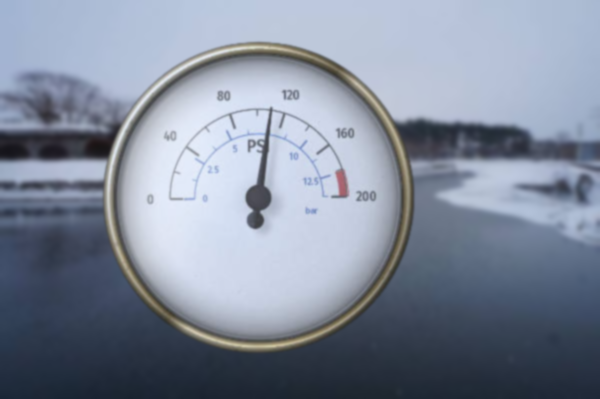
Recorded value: 110,psi
